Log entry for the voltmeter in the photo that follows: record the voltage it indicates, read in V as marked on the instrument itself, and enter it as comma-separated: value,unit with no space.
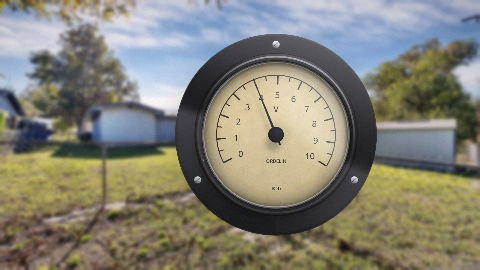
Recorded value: 4,V
